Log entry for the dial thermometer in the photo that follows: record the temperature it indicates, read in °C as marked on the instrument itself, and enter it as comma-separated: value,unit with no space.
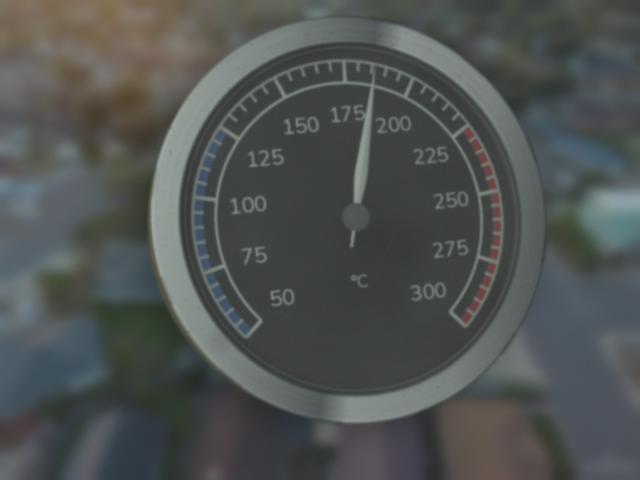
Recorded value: 185,°C
